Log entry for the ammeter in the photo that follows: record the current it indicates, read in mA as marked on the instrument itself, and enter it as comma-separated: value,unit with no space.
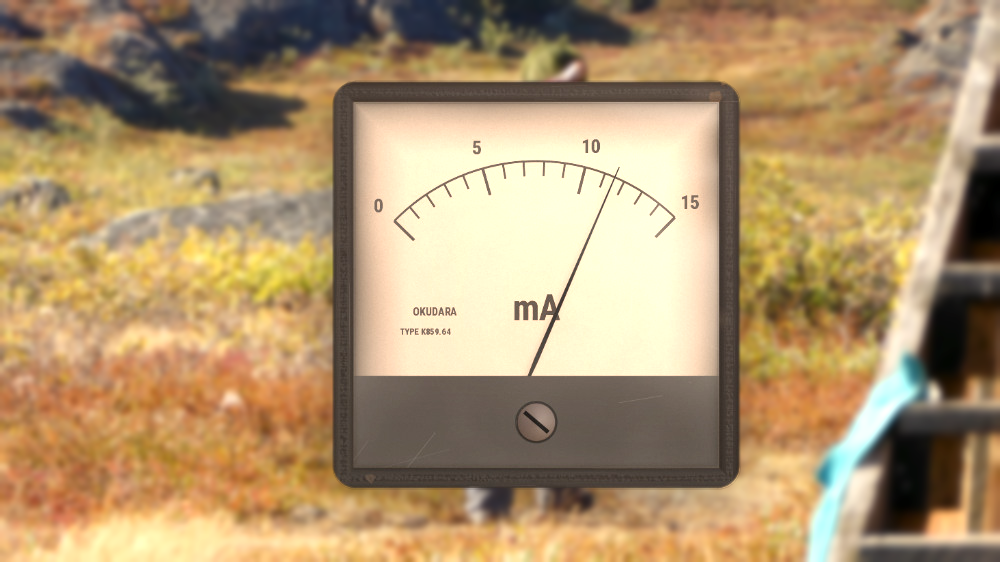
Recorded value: 11.5,mA
